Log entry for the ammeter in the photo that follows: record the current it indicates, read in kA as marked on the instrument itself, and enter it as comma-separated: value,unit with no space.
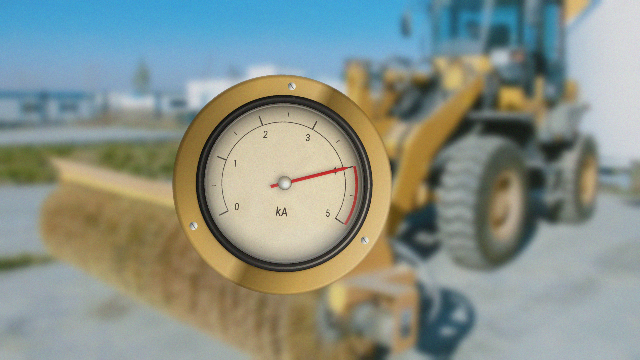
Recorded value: 4,kA
